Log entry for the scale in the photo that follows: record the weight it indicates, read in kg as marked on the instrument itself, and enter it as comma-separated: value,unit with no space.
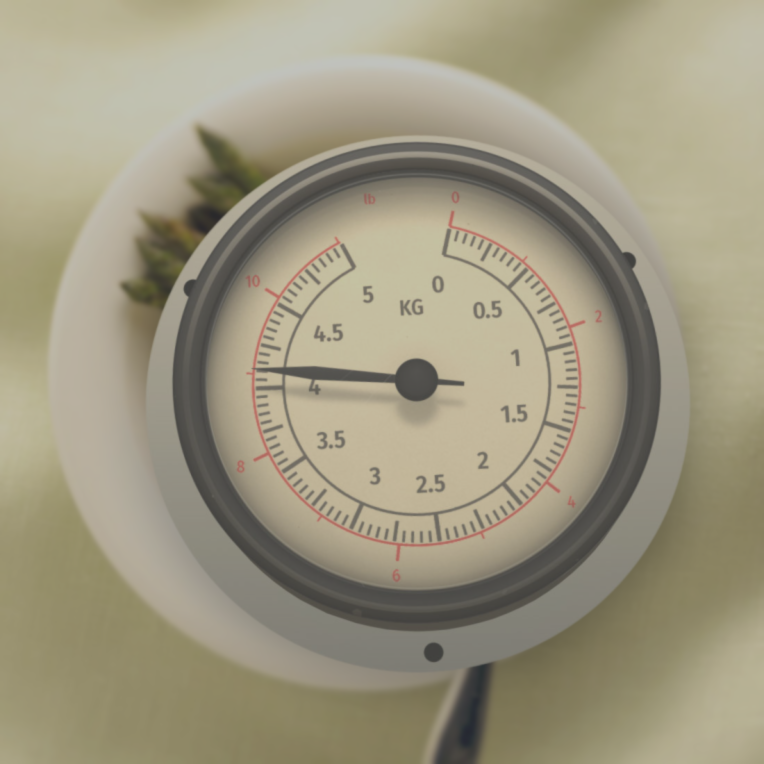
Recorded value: 4.1,kg
